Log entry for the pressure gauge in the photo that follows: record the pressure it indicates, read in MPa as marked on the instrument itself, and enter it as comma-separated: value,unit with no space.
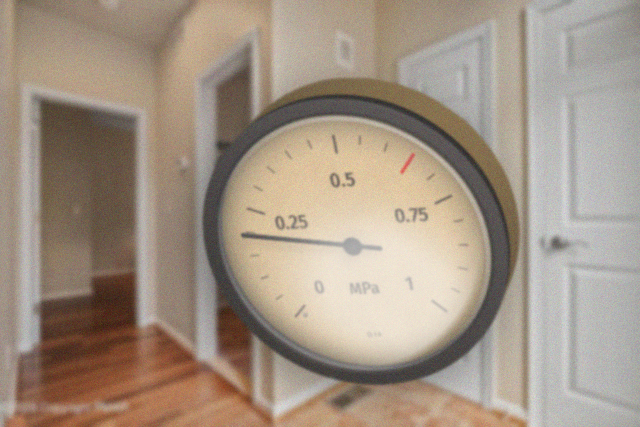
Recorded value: 0.2,MPa
